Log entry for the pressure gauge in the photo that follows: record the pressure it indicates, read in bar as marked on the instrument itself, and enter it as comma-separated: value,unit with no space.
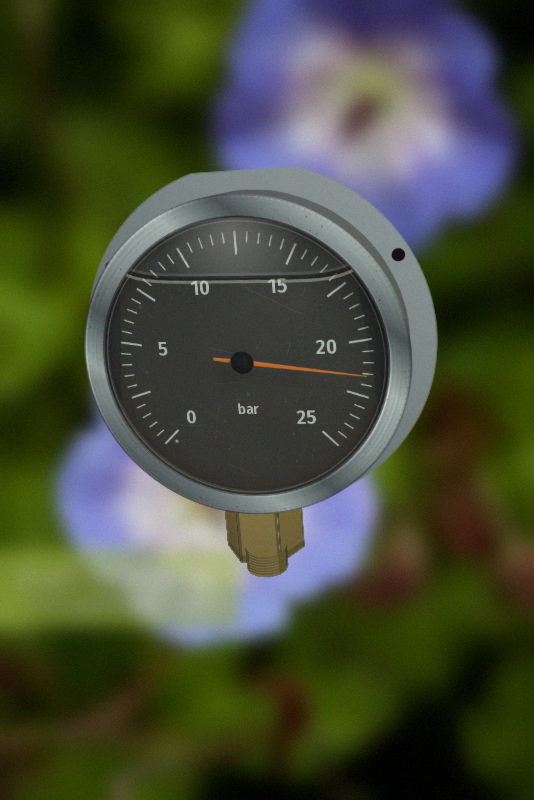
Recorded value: 21.5,bar
